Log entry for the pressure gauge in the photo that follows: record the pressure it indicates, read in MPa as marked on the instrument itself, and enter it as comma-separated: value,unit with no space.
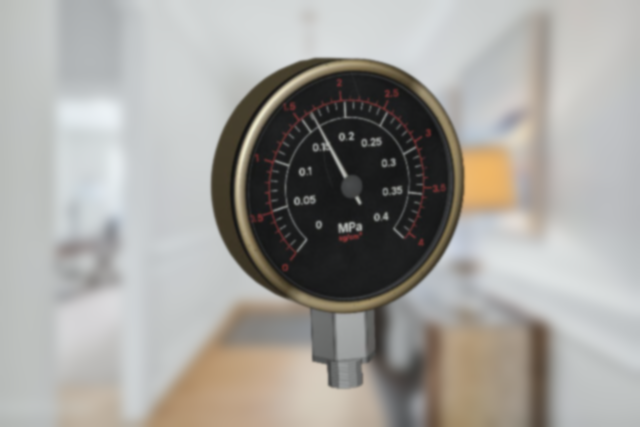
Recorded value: 0.16,MPa
